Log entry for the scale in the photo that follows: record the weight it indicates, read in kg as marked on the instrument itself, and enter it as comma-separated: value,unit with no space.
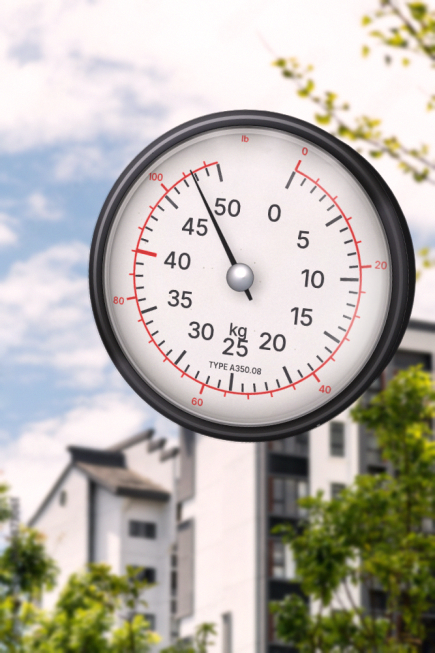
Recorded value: 48,kg
